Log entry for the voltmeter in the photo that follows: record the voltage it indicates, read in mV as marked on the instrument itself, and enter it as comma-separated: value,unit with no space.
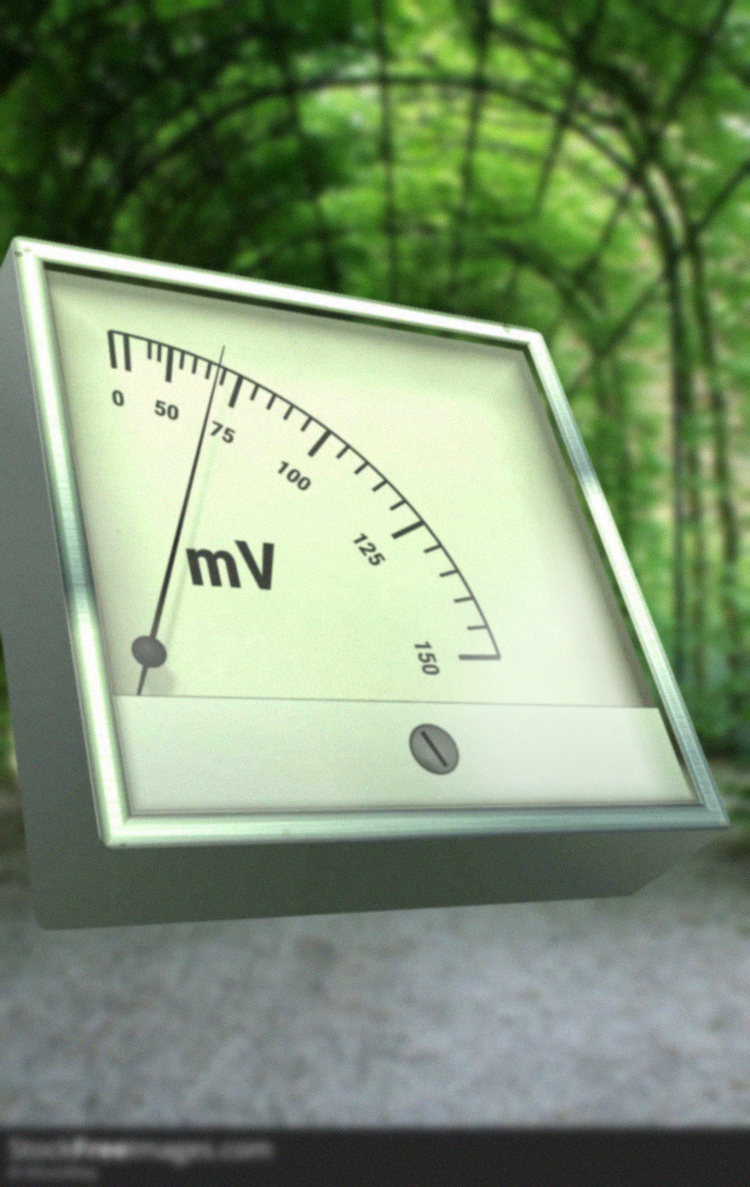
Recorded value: 67.5,mV
